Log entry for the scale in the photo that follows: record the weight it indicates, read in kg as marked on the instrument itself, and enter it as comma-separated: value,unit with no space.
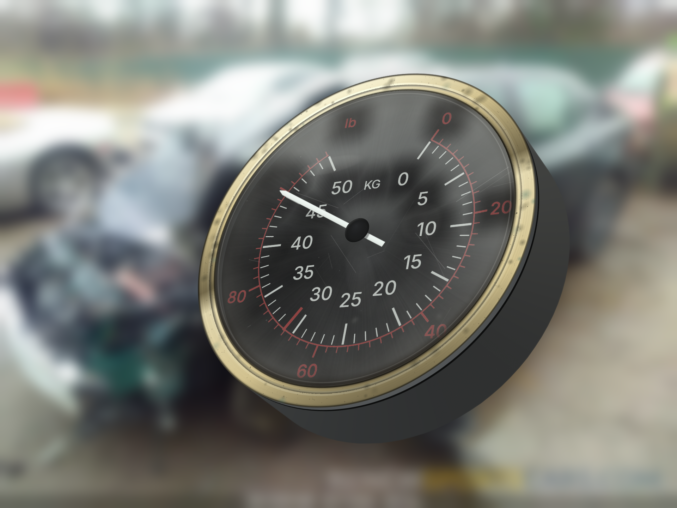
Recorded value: 45,kg
